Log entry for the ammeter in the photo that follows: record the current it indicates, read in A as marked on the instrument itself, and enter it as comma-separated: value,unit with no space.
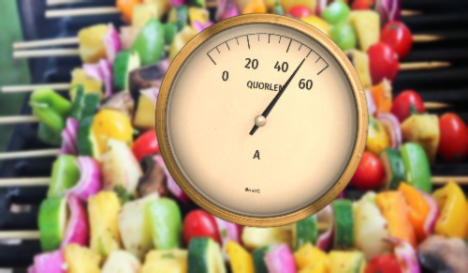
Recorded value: 50,A
